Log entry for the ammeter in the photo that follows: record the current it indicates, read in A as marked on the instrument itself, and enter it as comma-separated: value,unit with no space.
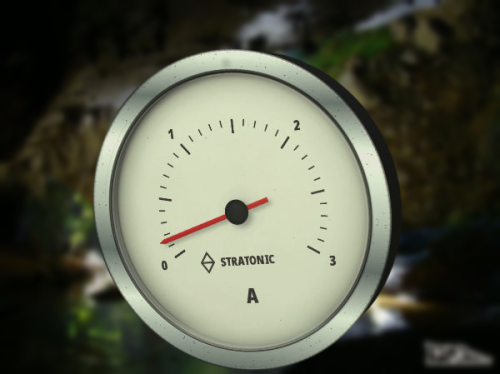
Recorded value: 0.15,A
